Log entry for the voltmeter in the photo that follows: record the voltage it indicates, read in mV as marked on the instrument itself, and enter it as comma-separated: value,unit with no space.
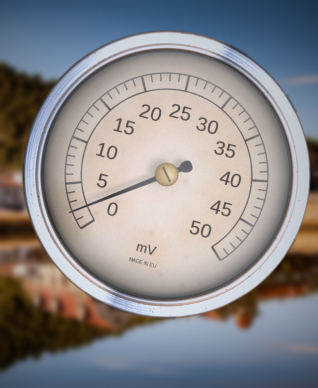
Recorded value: 2,mV
